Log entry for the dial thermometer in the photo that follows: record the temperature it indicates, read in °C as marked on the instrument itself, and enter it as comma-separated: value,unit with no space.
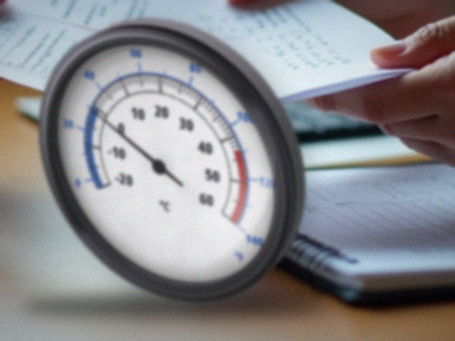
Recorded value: 0,°C
